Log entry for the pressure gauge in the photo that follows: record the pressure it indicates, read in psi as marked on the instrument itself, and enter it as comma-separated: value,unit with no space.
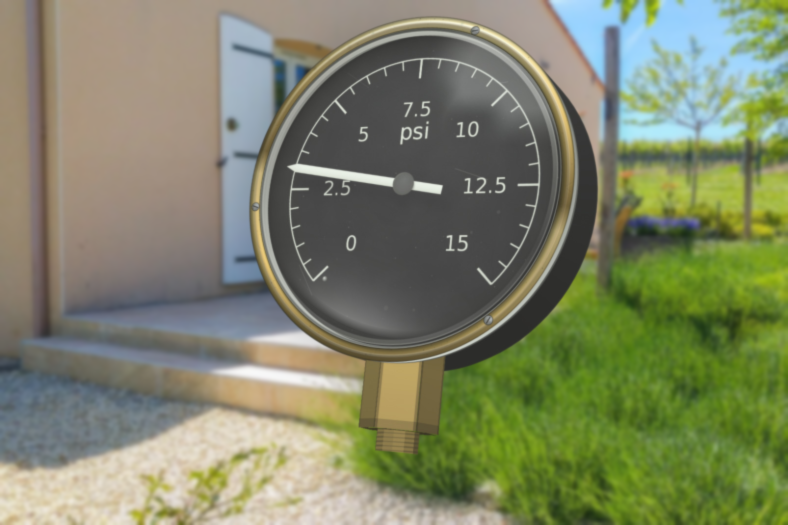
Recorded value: 3,psi
